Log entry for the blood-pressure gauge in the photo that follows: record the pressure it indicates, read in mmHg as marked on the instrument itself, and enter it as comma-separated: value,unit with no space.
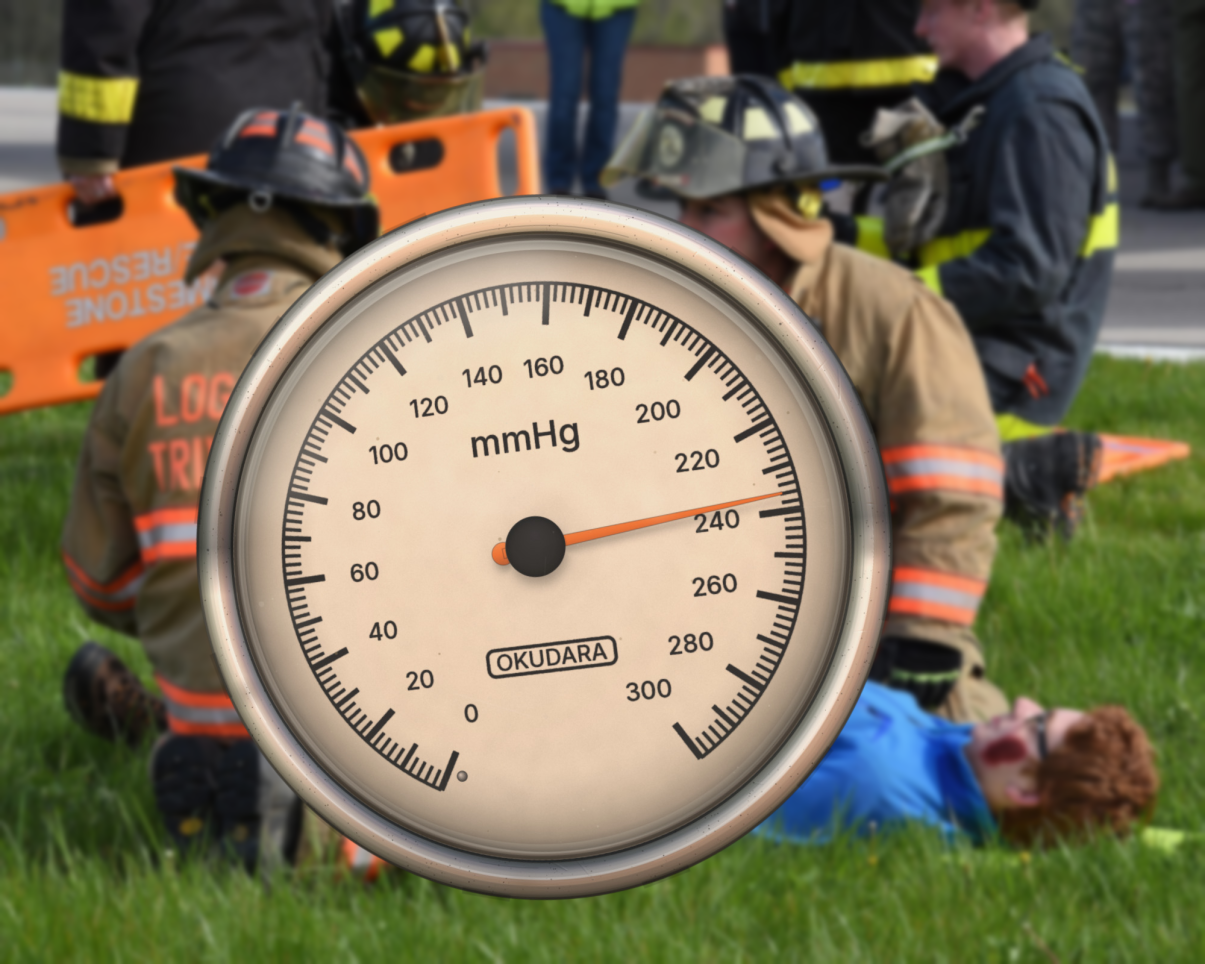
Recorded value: 236,mmHg
